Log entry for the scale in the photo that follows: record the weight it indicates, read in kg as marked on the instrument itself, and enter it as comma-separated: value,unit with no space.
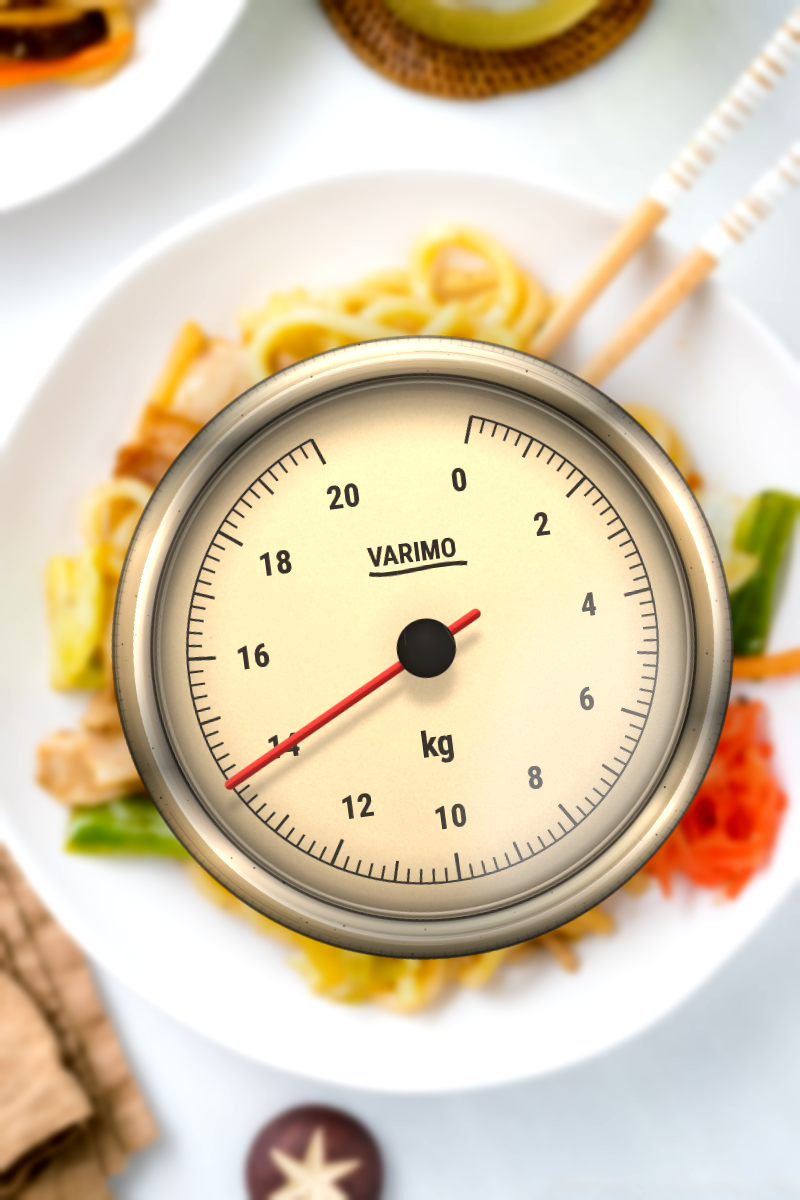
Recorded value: 14,kg
